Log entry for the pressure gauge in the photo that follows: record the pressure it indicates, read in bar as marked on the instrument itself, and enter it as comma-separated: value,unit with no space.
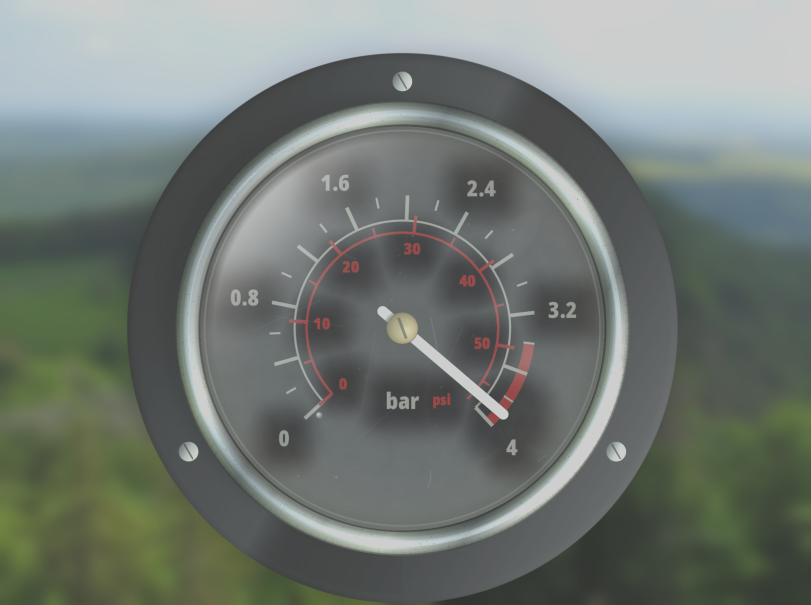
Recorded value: 3.9,bar
